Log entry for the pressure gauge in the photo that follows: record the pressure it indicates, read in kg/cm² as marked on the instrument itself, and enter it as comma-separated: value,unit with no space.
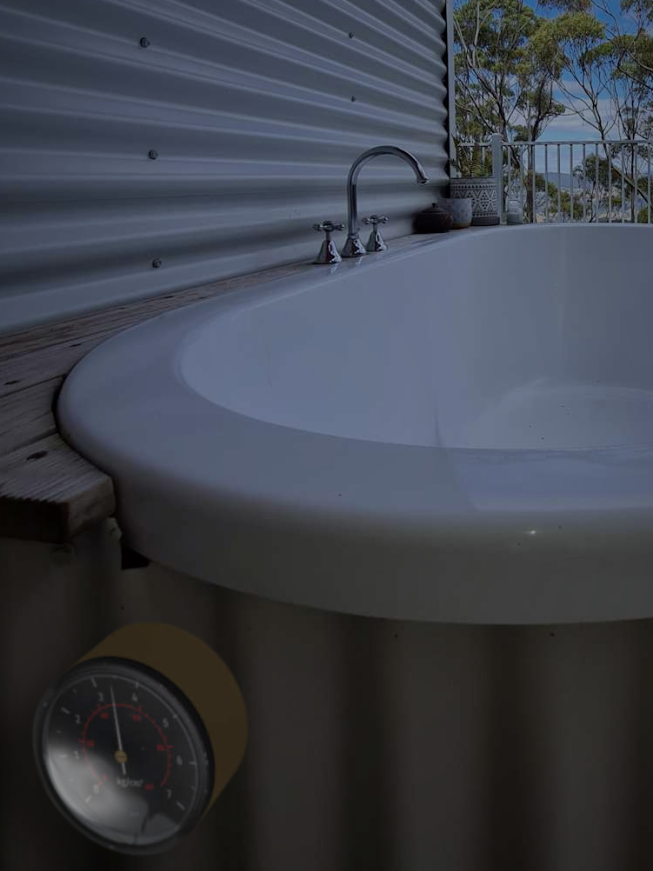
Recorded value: 3.5,kg/cm²
